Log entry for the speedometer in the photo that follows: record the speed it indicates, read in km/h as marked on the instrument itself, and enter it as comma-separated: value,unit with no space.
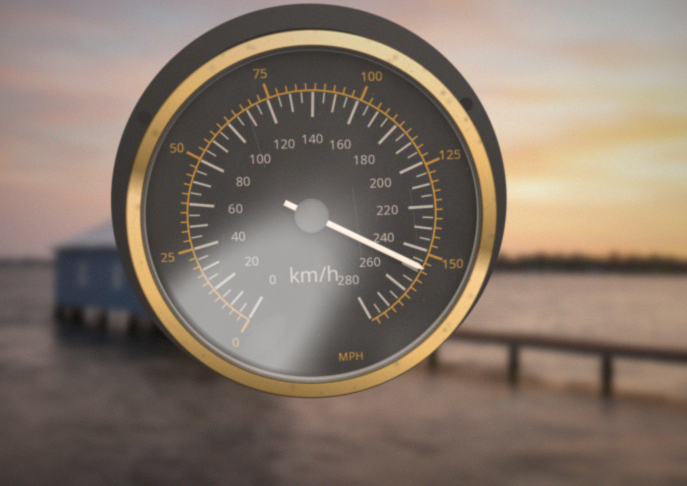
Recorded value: 247.5,km/h
